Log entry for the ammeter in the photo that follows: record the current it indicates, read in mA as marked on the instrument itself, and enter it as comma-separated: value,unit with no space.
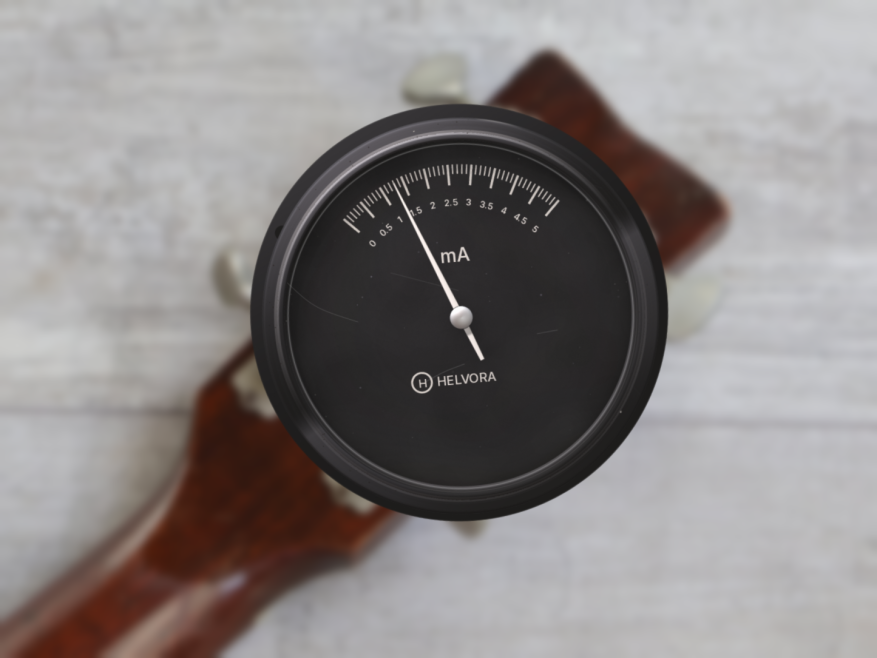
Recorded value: 1.3,mA
